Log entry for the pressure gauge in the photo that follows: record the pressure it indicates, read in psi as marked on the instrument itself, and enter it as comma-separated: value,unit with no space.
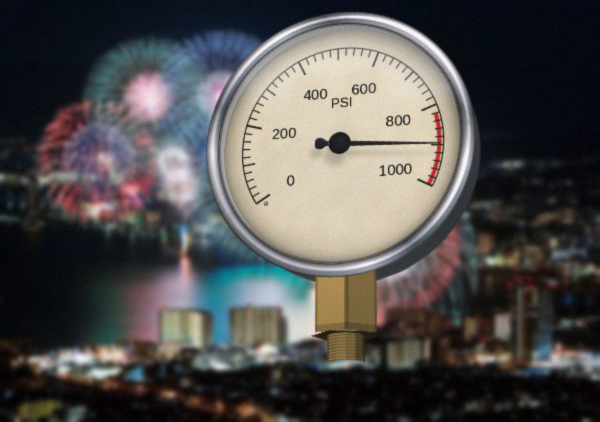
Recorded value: 900,psi
